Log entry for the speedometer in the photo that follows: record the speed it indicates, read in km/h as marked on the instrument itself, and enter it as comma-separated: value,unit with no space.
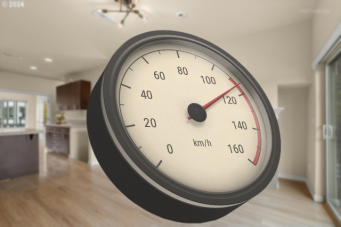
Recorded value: 115,km/h
